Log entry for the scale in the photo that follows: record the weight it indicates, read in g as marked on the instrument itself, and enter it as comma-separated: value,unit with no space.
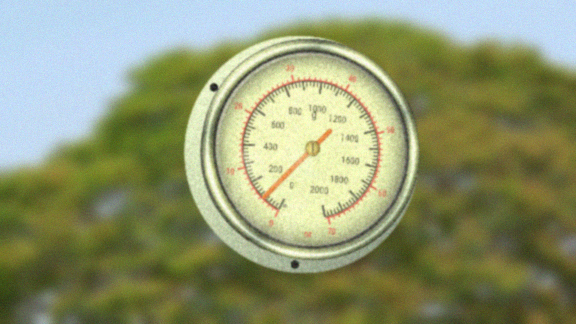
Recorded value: 100,g
